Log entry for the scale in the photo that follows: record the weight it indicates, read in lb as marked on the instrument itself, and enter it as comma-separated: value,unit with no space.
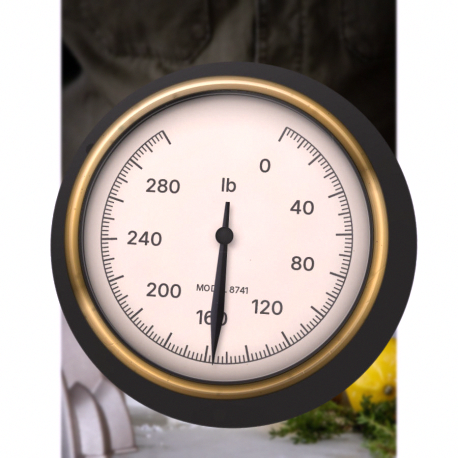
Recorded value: 156,lb
